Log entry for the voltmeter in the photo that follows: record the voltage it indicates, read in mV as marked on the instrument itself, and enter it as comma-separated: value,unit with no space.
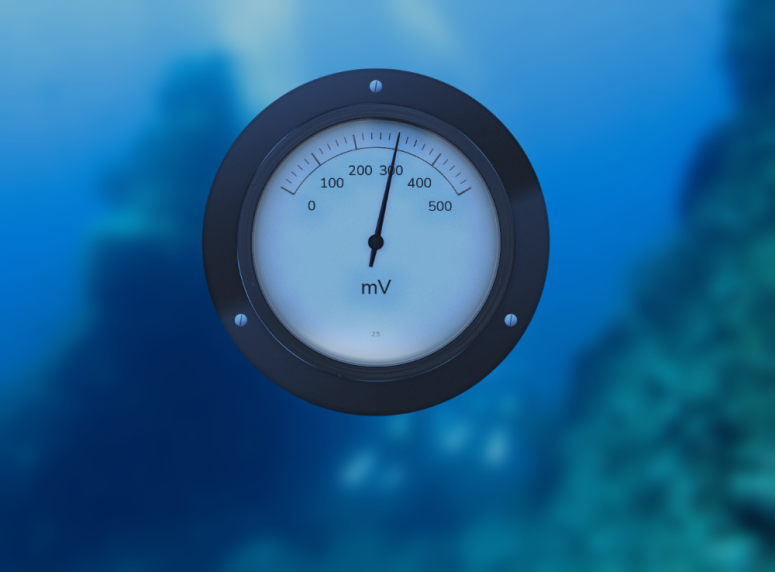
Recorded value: 300,mV
